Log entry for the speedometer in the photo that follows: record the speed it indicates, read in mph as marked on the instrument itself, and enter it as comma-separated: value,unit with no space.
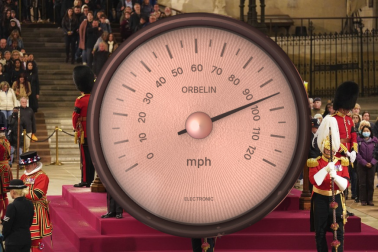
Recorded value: 95,mph
